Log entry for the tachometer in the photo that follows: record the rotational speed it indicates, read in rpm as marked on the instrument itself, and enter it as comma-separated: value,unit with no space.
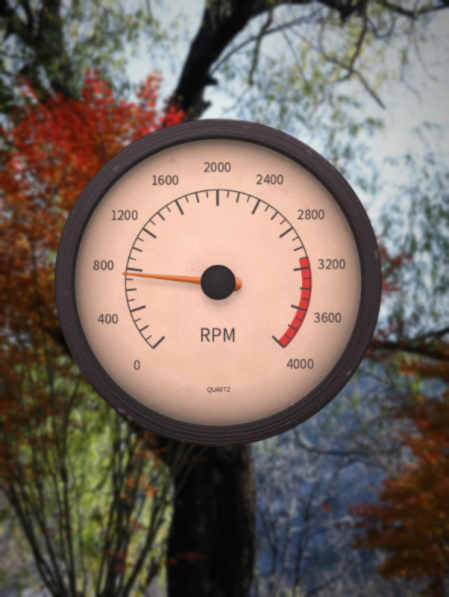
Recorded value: 750,rpm
